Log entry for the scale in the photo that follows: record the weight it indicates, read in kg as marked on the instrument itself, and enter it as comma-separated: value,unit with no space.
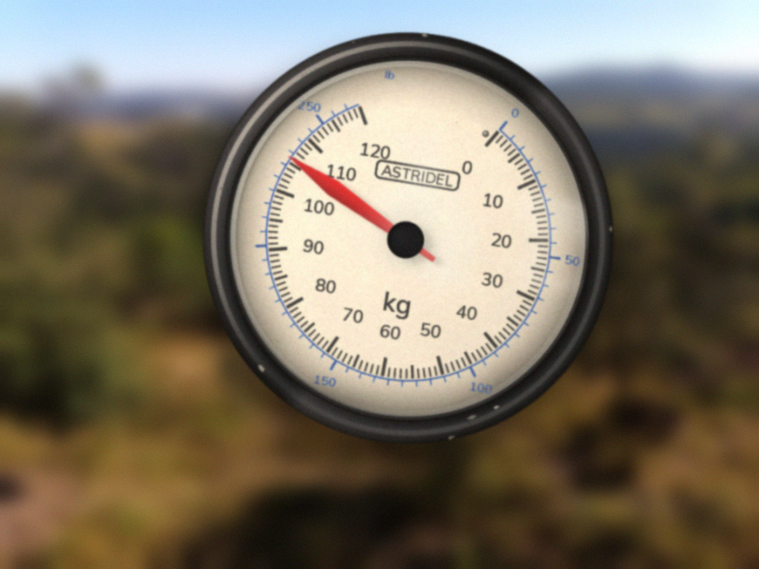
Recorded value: 106,kg
